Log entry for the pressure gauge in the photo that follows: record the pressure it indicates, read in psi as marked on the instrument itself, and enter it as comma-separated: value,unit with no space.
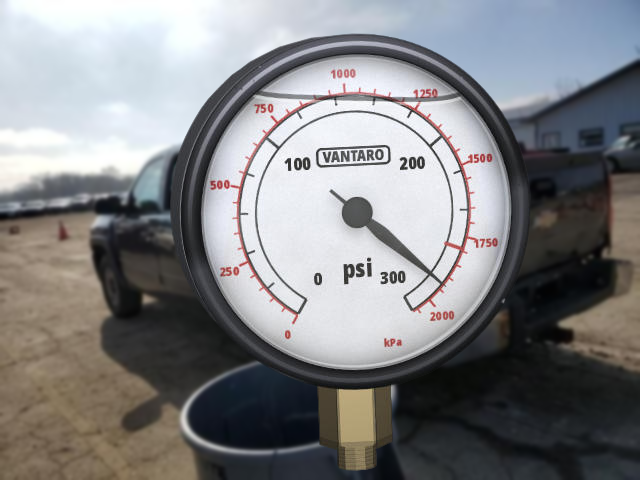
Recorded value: 280,psi
